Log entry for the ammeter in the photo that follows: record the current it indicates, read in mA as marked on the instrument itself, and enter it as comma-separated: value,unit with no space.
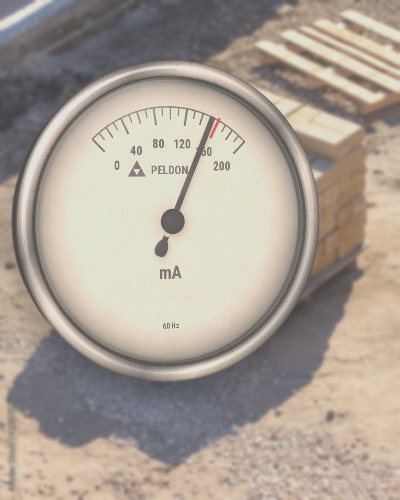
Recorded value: 150,mA
